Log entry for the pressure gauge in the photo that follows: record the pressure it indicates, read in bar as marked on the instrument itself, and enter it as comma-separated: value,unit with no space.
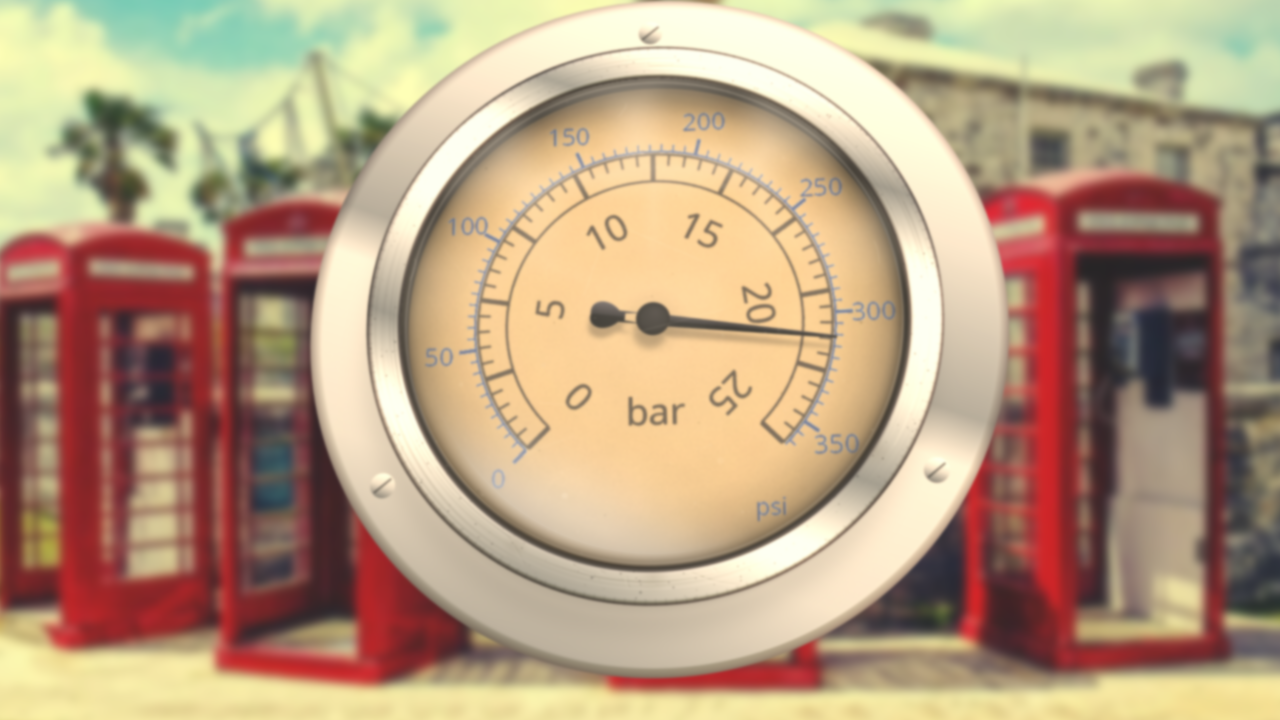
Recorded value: 21.5,bar
